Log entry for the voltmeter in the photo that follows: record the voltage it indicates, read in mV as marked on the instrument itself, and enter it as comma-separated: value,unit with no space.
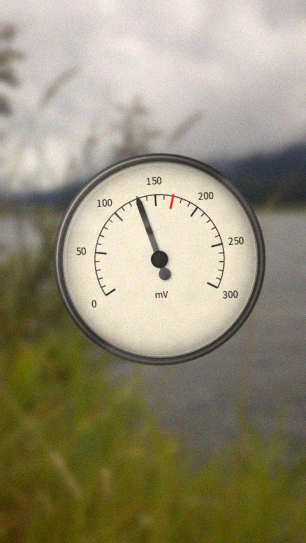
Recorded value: 130,mV
